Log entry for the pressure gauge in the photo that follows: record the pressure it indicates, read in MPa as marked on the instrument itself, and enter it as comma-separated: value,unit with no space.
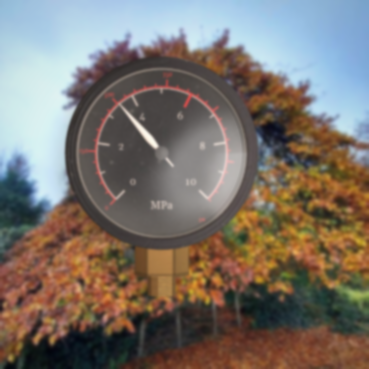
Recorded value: 3.5,MPa
